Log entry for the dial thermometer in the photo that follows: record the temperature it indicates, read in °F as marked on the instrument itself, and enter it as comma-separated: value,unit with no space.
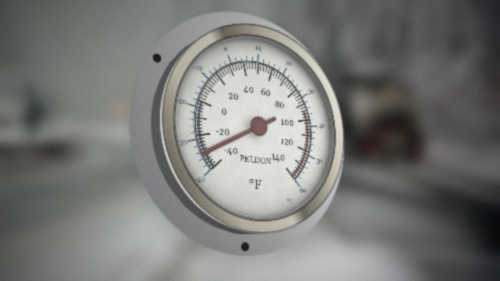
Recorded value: -30,°F
